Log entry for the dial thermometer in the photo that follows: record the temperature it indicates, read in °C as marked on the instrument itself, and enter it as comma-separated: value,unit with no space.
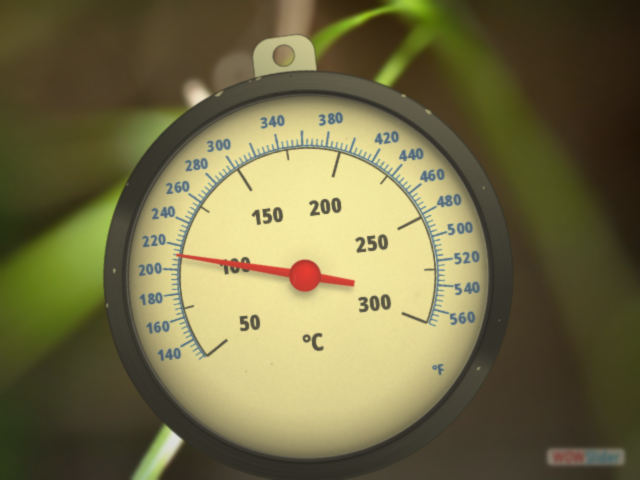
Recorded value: 100,°C
